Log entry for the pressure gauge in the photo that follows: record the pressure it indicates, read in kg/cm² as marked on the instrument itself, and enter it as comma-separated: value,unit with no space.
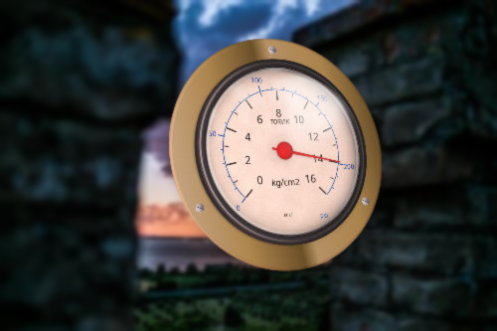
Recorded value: 14,kg/cm²
